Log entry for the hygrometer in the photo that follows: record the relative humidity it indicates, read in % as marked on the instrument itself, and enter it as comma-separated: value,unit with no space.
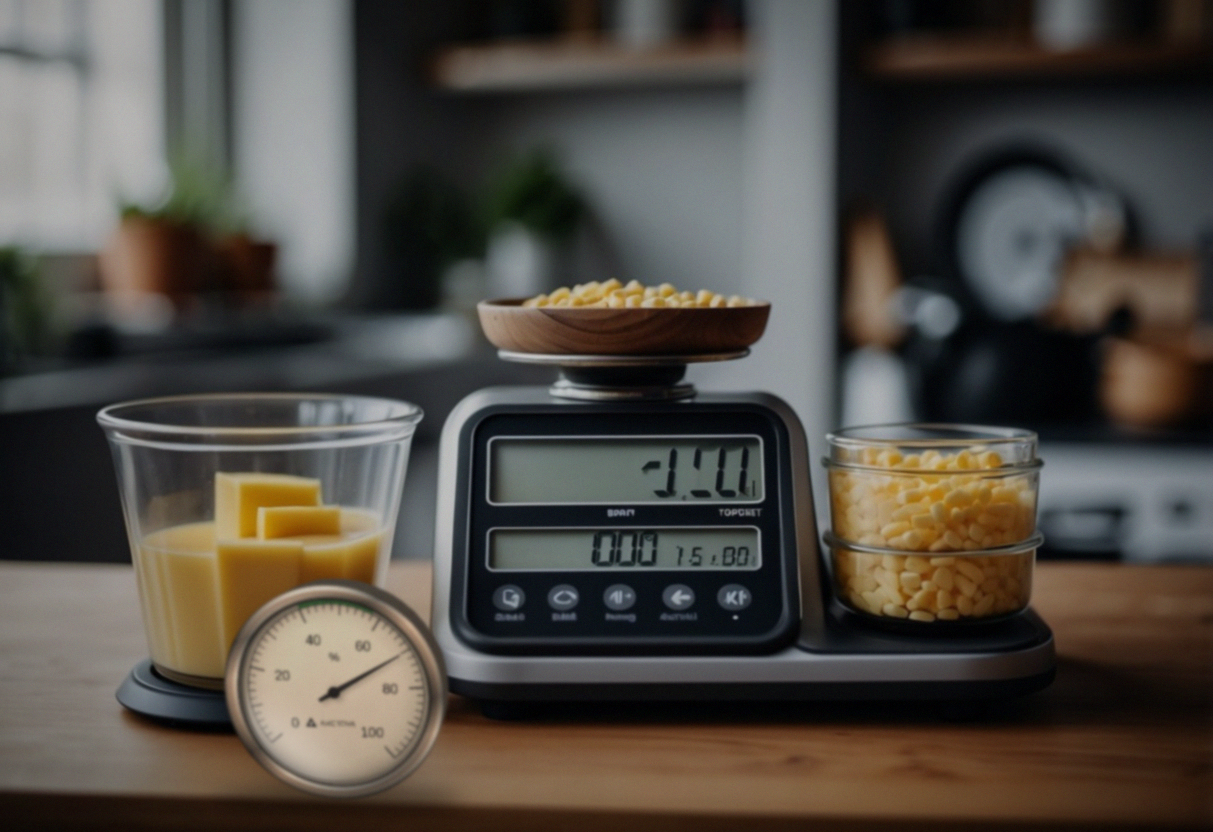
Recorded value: 70,%
